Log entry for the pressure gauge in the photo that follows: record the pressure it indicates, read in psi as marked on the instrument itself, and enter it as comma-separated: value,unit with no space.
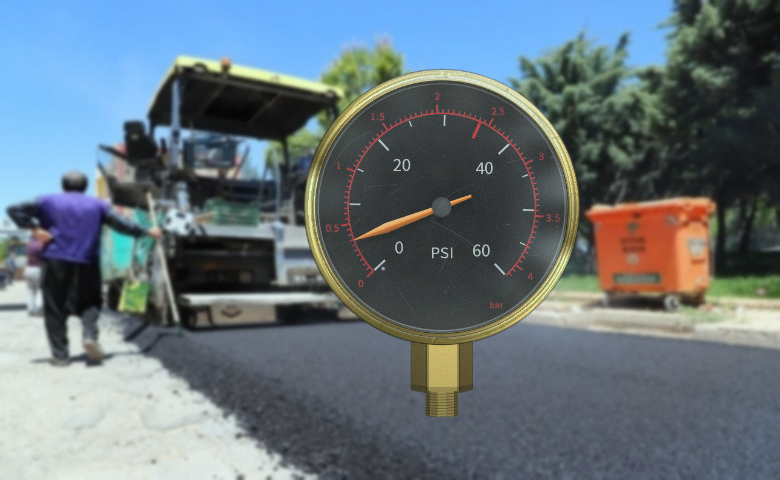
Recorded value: 5,psi
